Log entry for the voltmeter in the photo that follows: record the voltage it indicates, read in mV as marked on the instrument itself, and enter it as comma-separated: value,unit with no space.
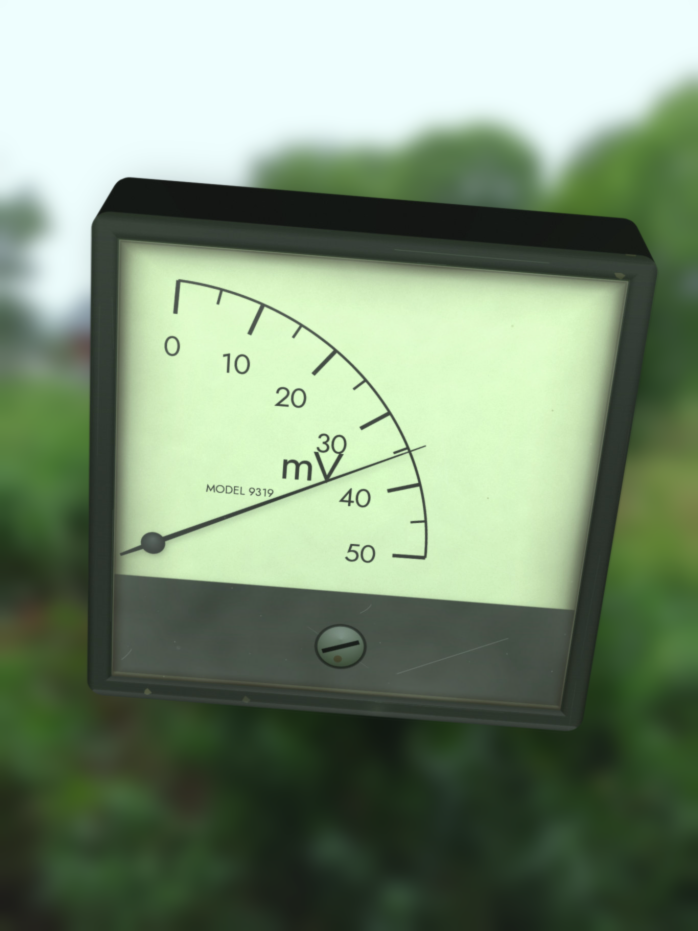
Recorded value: 35,mV
